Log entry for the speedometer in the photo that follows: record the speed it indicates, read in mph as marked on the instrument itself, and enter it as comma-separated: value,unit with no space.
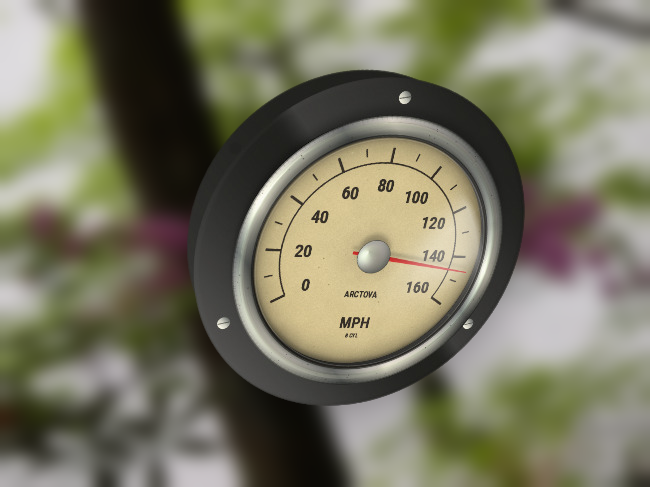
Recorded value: 145,mph
